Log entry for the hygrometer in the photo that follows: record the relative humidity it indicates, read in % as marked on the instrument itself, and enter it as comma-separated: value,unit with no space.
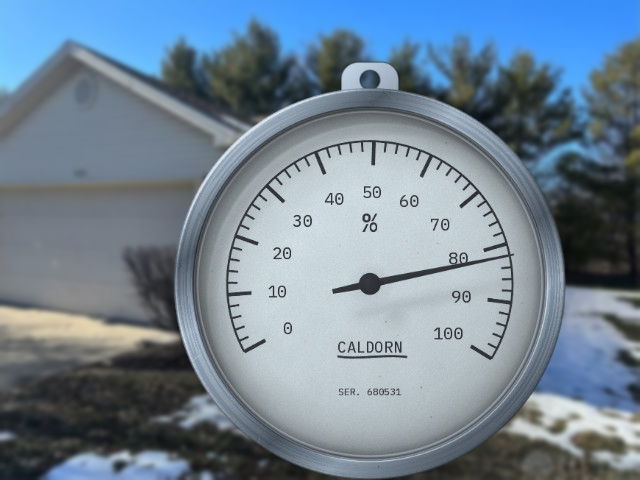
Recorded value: 82,%
